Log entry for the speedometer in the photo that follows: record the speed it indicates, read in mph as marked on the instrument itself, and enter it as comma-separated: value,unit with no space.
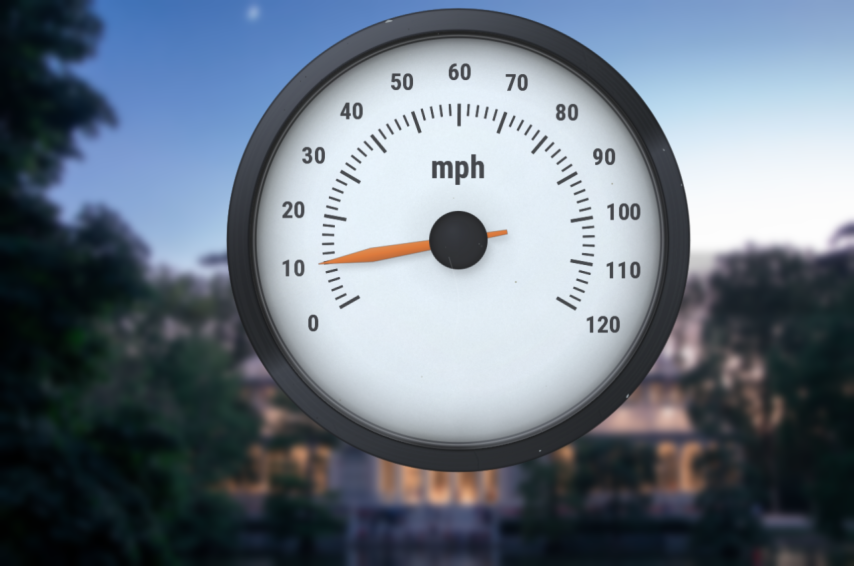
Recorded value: 10,mph
